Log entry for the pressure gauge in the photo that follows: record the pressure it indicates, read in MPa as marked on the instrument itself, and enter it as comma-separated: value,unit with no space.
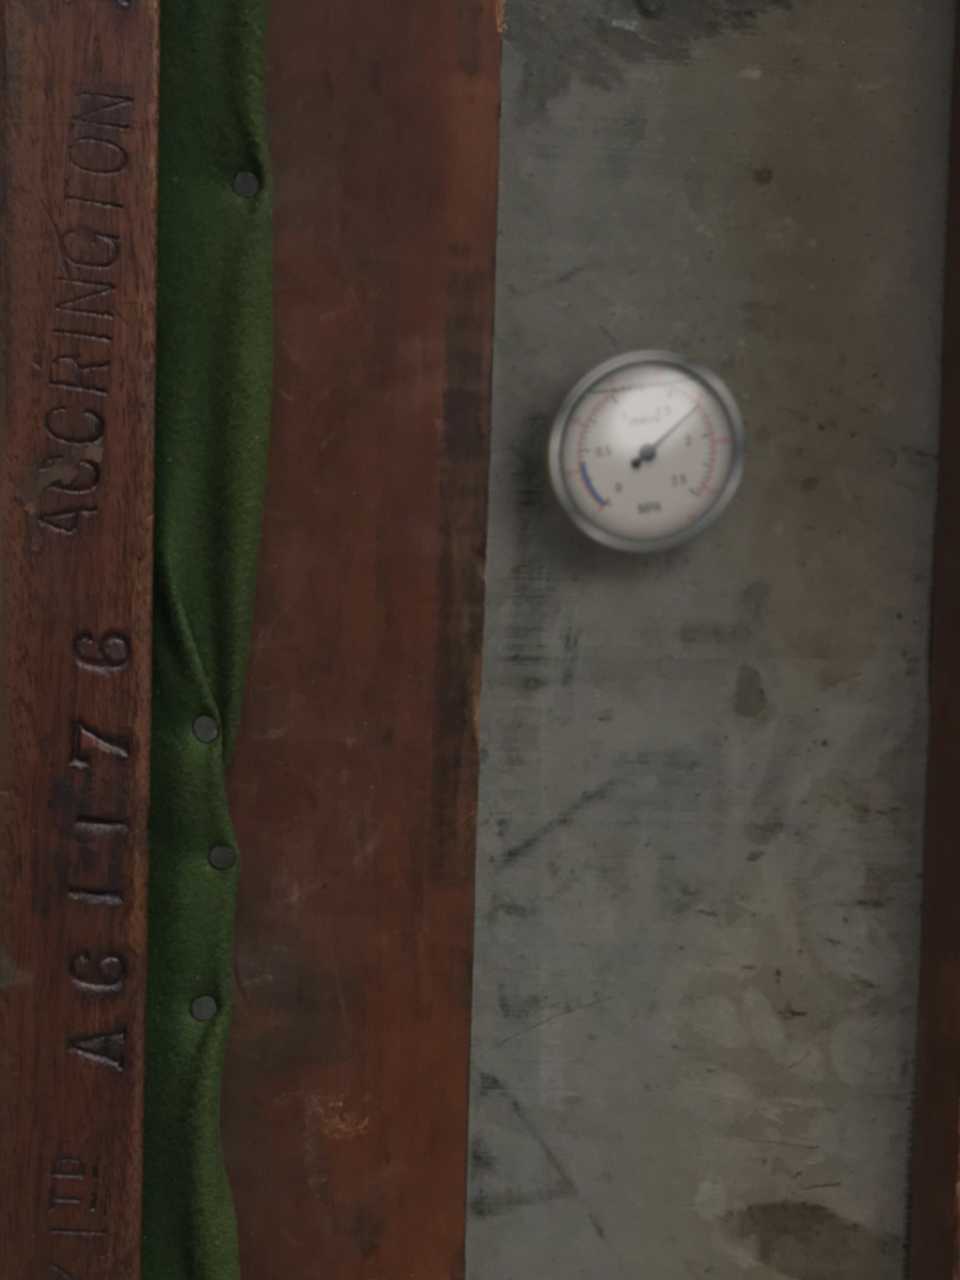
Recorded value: 1.75,MPa
